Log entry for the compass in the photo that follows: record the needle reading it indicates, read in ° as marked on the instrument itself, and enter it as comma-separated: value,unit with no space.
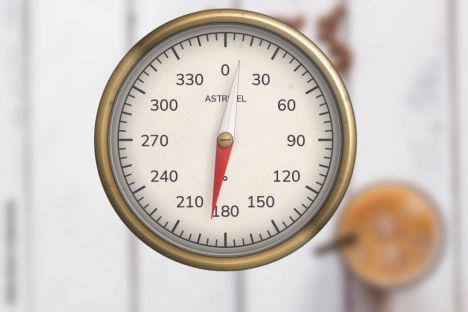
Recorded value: 190,°
